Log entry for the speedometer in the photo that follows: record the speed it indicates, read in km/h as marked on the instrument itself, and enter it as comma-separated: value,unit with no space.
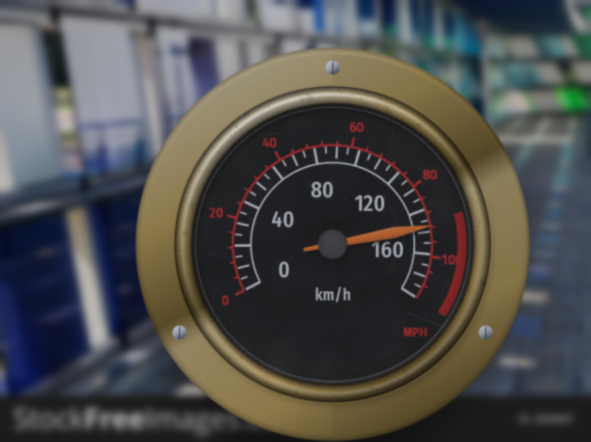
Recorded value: 147.5,km/h
